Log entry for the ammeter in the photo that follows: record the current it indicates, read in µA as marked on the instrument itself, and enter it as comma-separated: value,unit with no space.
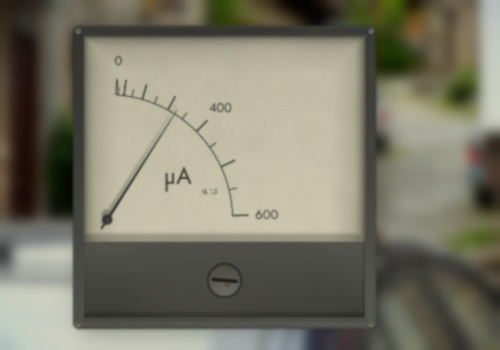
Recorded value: 325,µA
